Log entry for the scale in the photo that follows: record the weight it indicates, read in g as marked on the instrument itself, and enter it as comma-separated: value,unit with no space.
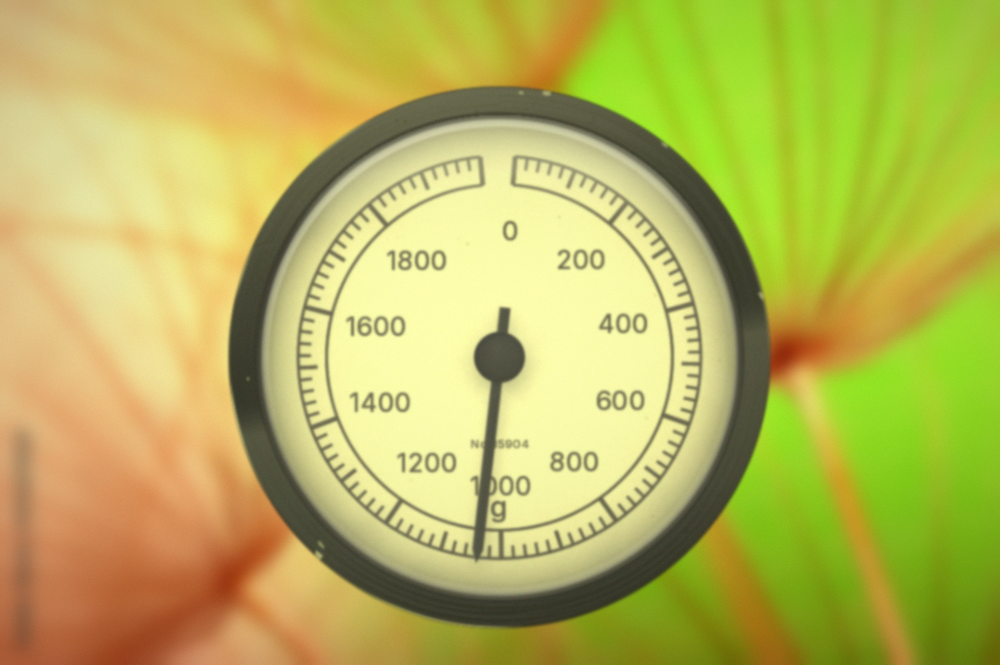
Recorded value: 1040,g
